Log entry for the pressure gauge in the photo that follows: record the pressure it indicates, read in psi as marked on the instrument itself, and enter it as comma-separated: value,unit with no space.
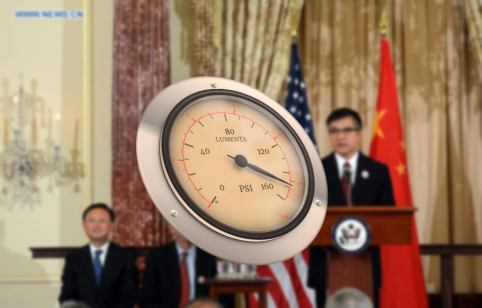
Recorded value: 150,psi
